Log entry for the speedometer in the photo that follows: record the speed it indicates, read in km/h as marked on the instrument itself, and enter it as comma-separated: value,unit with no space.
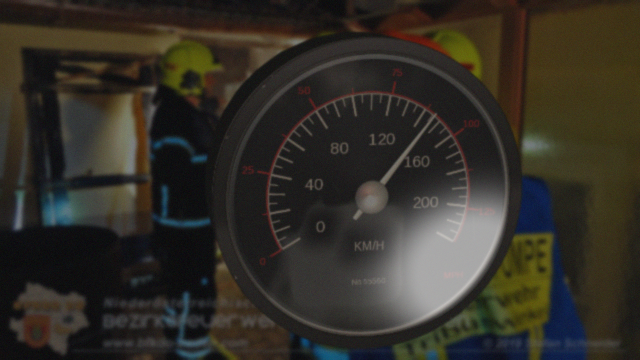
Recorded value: 145,km/h
